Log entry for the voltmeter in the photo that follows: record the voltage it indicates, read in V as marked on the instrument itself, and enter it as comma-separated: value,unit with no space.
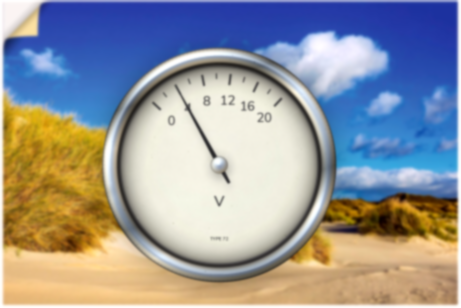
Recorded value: 4,V
